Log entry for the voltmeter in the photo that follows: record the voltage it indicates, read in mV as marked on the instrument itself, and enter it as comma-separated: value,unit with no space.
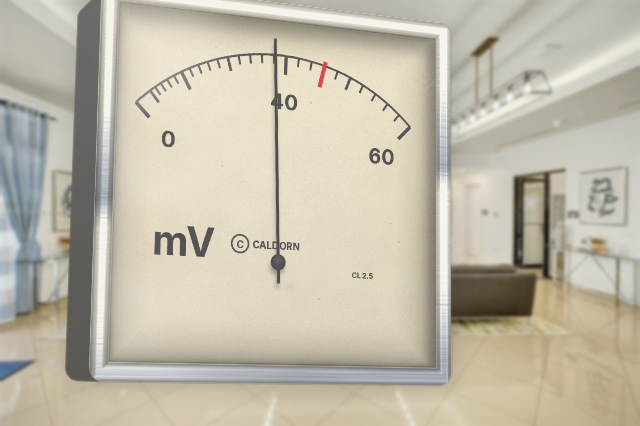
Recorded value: 38,mV
